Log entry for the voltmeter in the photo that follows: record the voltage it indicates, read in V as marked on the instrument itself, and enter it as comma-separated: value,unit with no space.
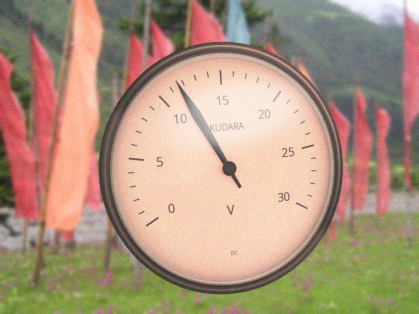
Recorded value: 11.5,V
